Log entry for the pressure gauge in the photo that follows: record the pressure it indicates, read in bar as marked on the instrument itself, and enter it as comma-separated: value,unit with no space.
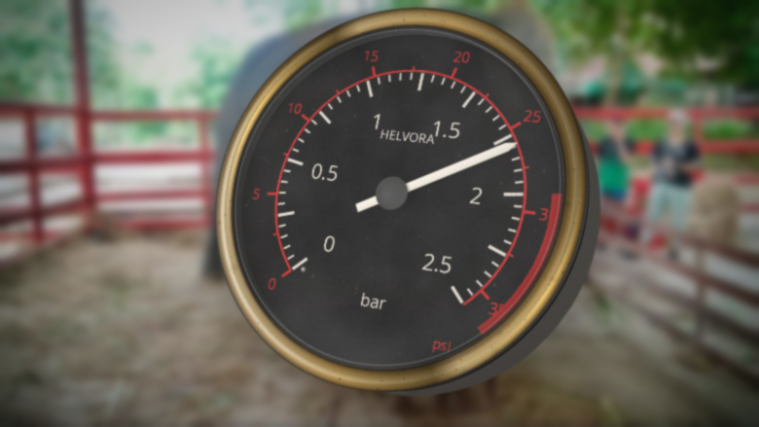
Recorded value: 1.8,bar
